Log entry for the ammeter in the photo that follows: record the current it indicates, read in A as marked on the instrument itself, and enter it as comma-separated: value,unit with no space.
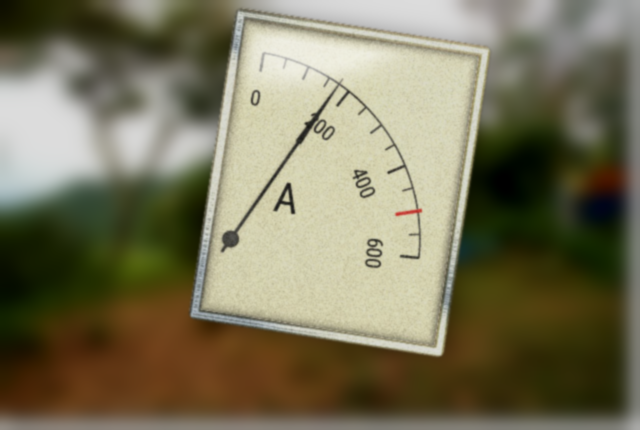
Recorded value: 175,A
